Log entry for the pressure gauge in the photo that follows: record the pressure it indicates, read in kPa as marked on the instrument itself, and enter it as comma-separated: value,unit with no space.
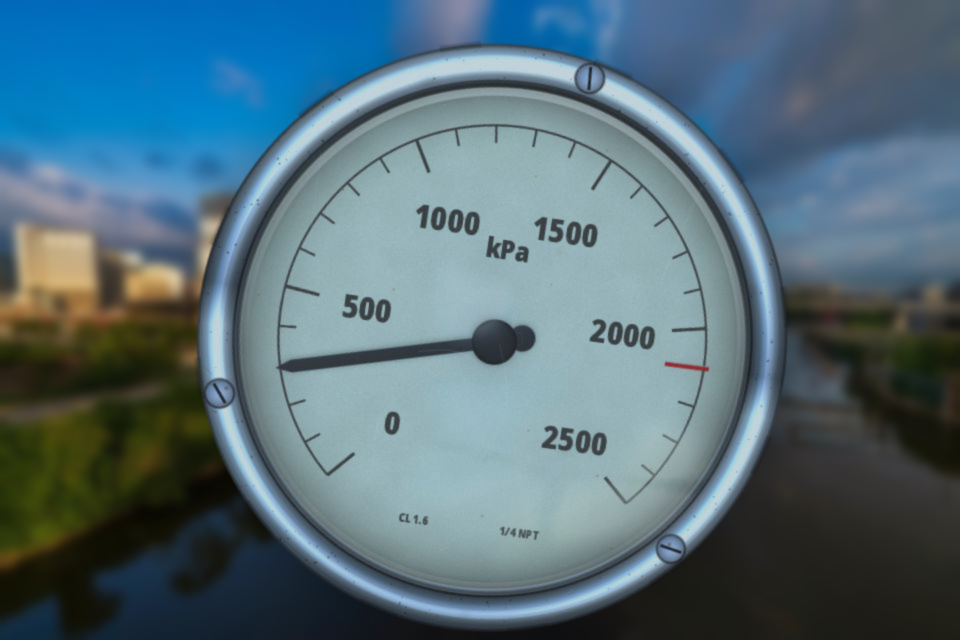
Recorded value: 300,kPa
